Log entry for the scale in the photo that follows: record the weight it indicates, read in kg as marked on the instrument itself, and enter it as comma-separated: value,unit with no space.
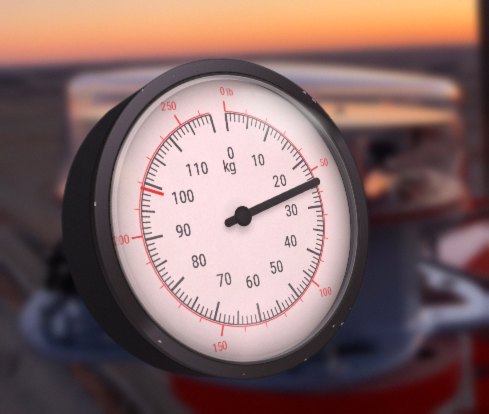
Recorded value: 25,kg
